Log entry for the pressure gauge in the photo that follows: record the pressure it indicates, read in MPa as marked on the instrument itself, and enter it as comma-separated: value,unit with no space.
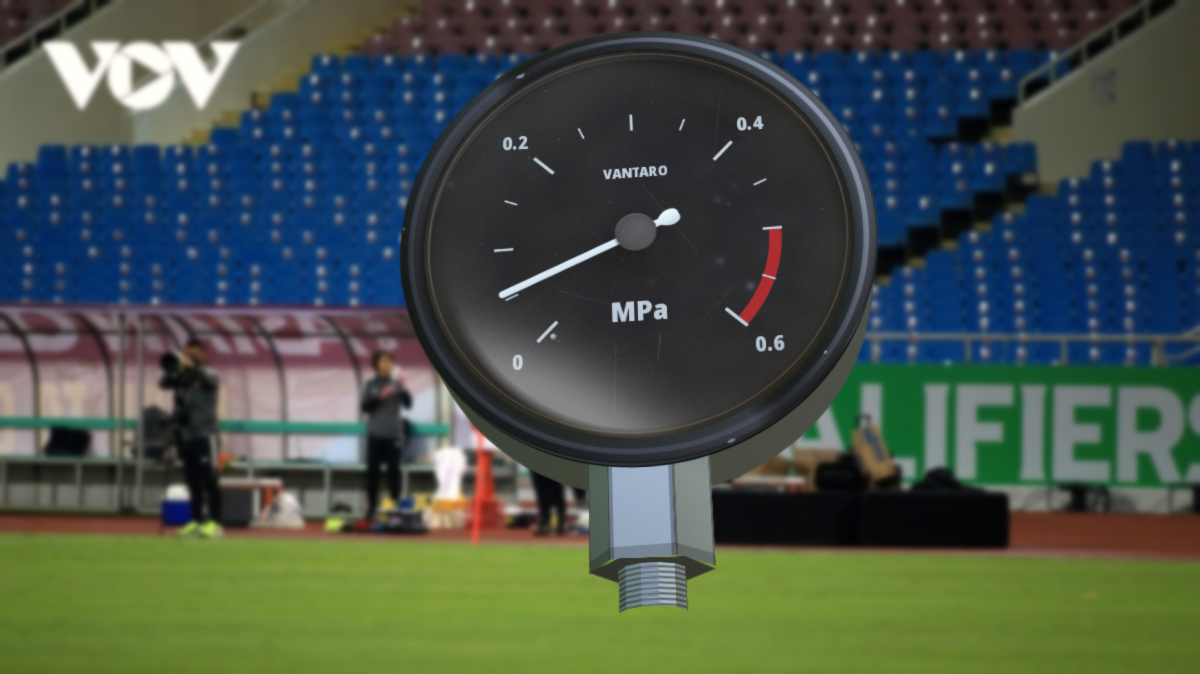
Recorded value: 0.05,MPa
